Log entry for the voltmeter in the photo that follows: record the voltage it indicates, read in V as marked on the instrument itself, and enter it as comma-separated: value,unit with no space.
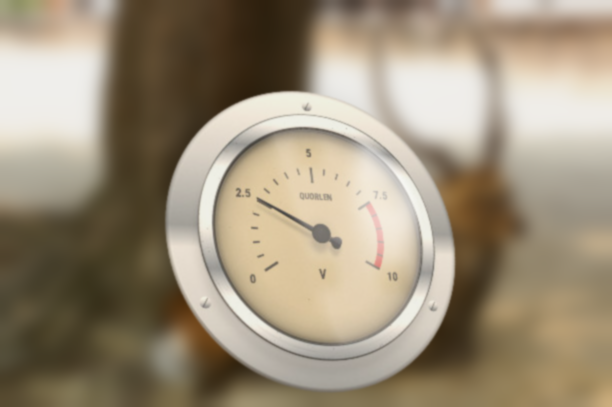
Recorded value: 2.5,V
